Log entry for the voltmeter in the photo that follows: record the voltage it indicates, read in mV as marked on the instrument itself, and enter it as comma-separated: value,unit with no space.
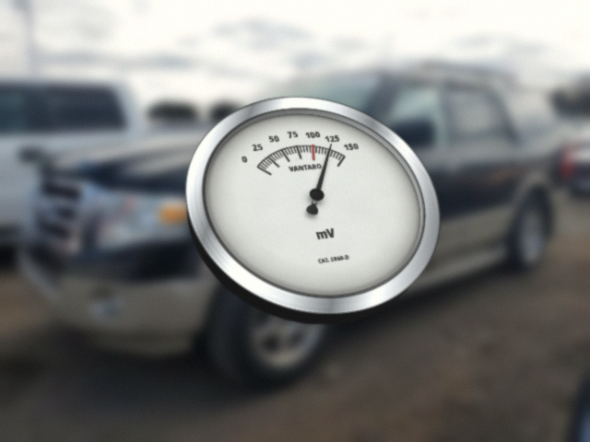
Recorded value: 125,mV
